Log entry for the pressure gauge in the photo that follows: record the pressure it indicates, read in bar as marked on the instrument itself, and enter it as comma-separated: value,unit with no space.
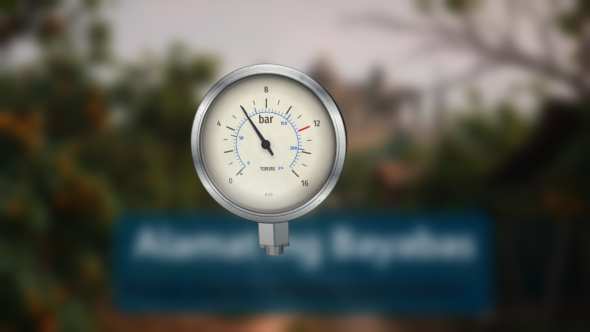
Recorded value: 6,bar
